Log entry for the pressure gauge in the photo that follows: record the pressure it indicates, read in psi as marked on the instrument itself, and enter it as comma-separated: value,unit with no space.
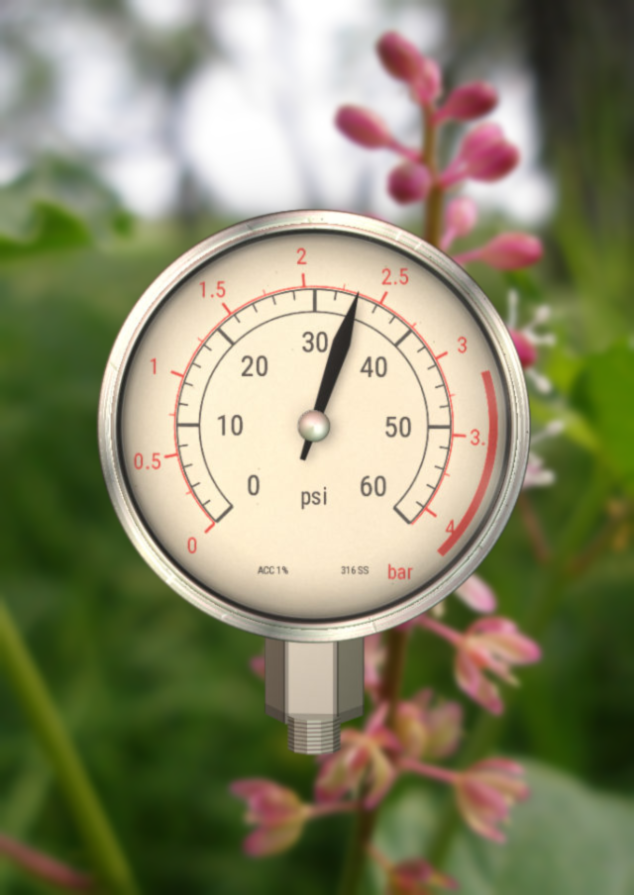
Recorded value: 34,psi
